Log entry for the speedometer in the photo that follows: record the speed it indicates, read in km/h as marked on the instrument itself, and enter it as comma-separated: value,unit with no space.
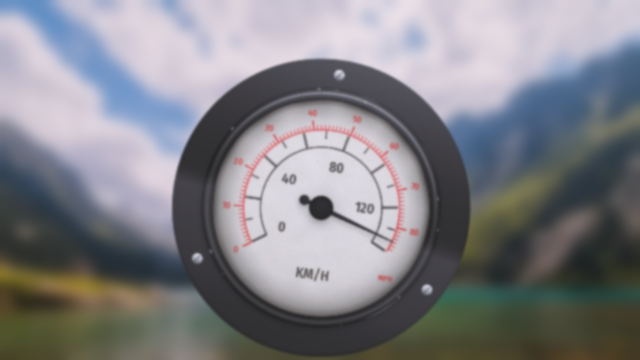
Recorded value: 135,km/h
